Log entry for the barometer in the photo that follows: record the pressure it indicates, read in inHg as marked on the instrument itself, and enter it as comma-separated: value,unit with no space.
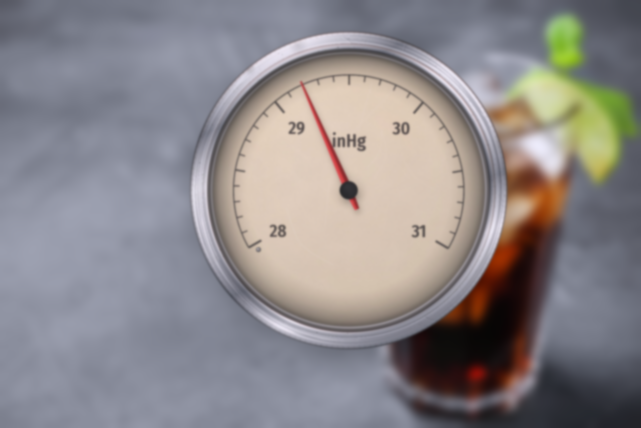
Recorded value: 29.2,inHg
